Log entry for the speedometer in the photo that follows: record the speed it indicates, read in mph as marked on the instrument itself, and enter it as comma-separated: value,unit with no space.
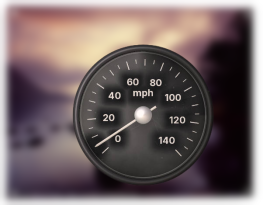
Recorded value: 5,mph
